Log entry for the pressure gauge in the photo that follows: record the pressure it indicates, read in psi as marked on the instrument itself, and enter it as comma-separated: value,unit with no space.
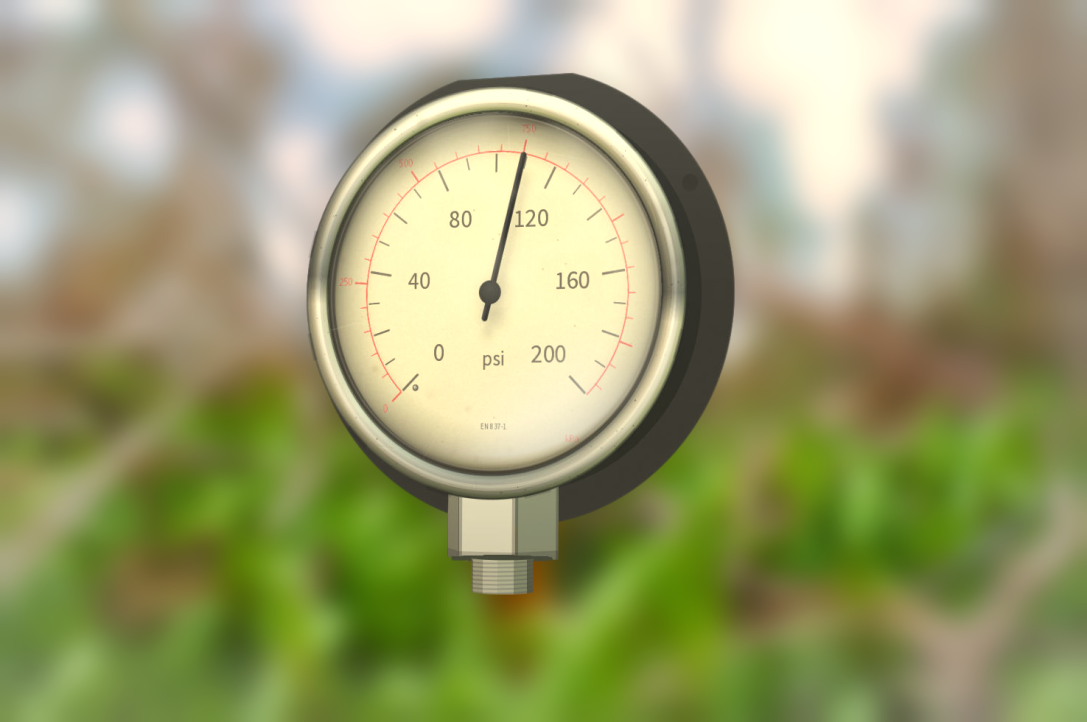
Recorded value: 110,psi
